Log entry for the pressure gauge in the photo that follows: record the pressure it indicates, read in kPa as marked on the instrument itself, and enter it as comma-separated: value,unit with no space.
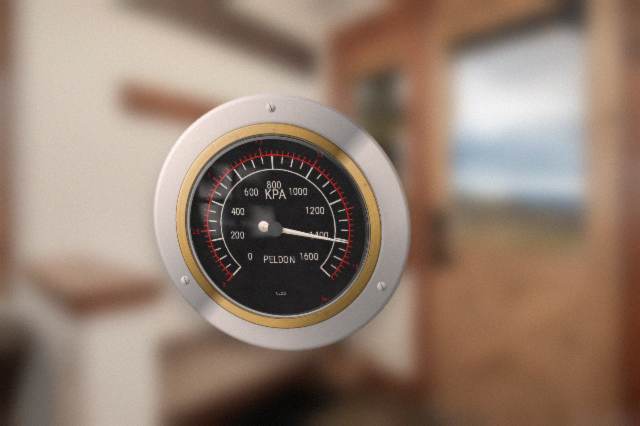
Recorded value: 1400,kPa
